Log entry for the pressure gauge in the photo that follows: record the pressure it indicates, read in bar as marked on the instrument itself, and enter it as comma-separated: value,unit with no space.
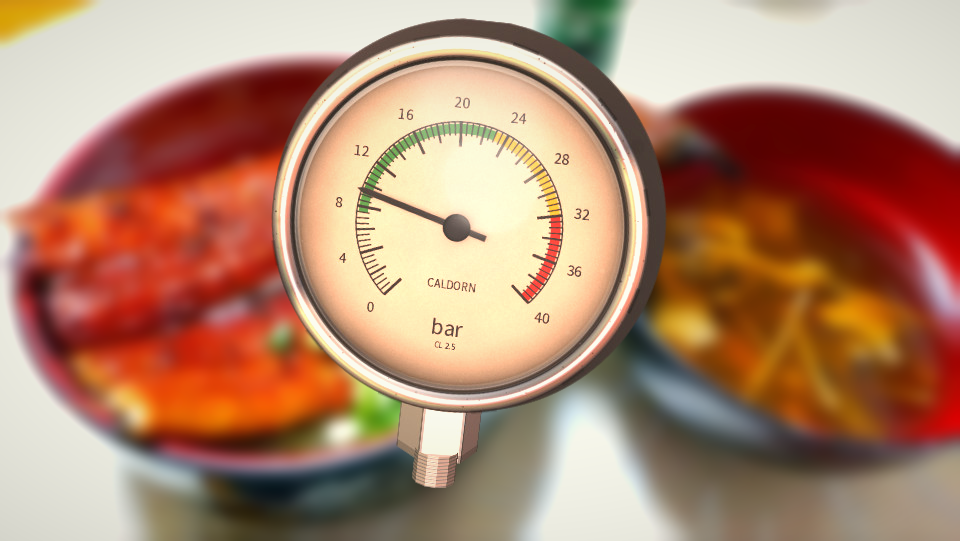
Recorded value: 9.5,bar
